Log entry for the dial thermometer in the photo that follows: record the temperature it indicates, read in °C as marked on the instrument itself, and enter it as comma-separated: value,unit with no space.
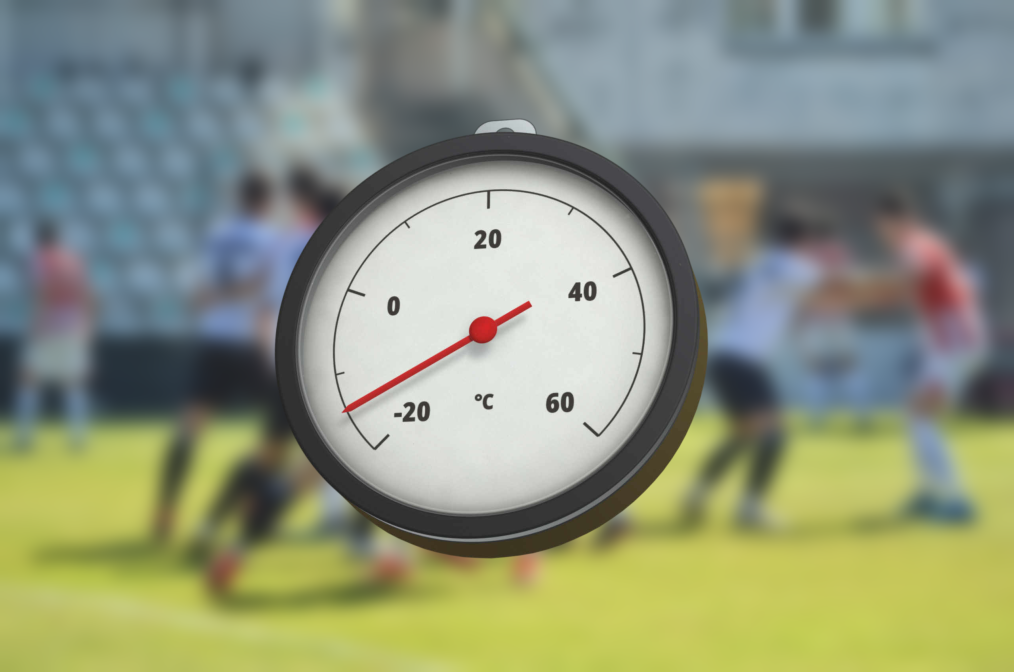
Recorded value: -15,°C
